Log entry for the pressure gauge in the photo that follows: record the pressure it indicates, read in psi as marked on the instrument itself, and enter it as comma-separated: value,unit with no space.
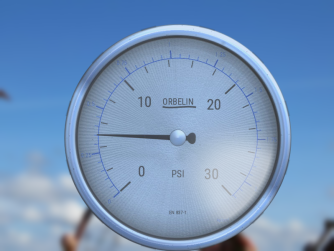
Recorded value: 5,psi
